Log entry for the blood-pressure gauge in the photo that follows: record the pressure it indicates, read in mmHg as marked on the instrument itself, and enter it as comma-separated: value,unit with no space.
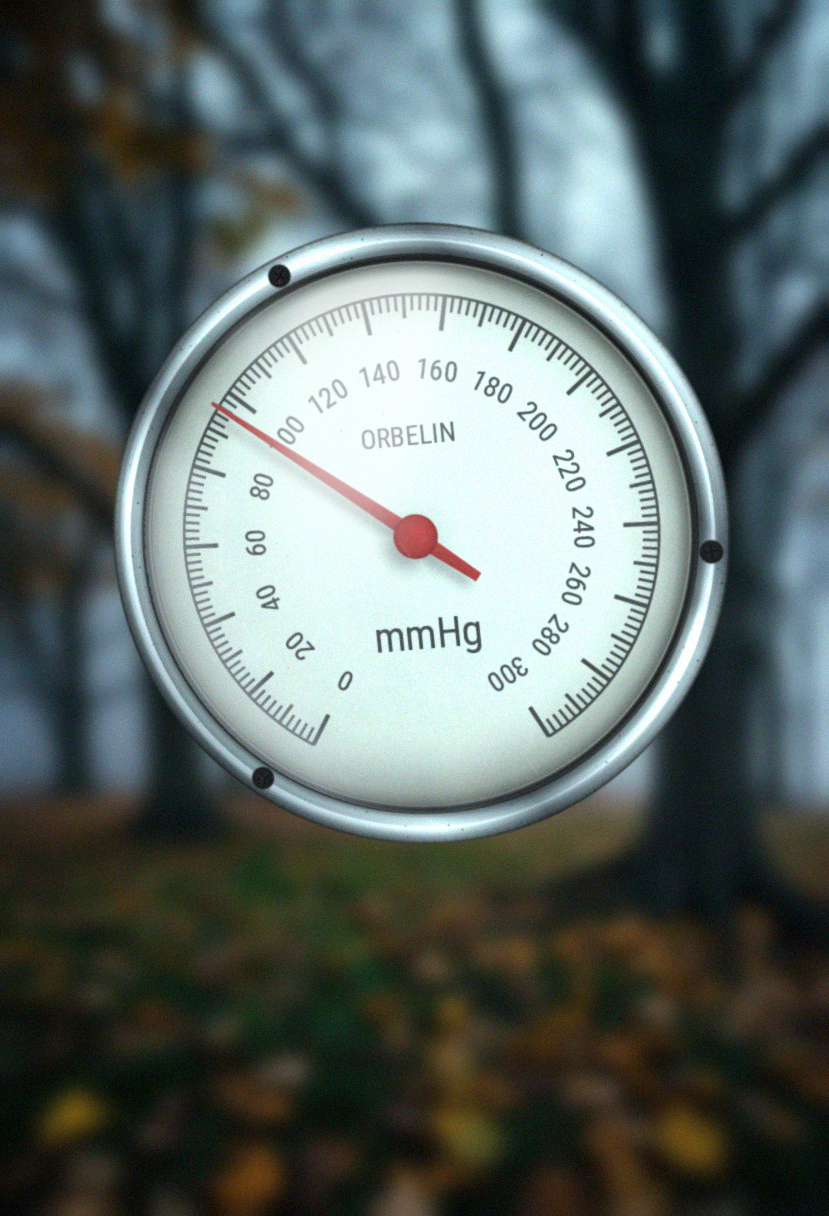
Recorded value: 96,mmHg
